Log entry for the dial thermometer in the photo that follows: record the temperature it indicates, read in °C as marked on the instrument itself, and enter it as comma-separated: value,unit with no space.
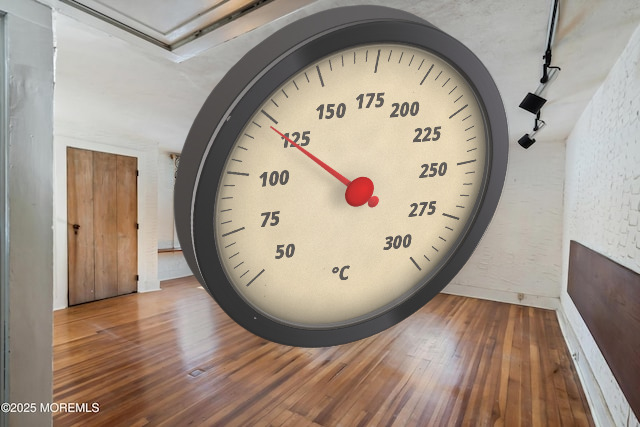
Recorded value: 122.5,°C
